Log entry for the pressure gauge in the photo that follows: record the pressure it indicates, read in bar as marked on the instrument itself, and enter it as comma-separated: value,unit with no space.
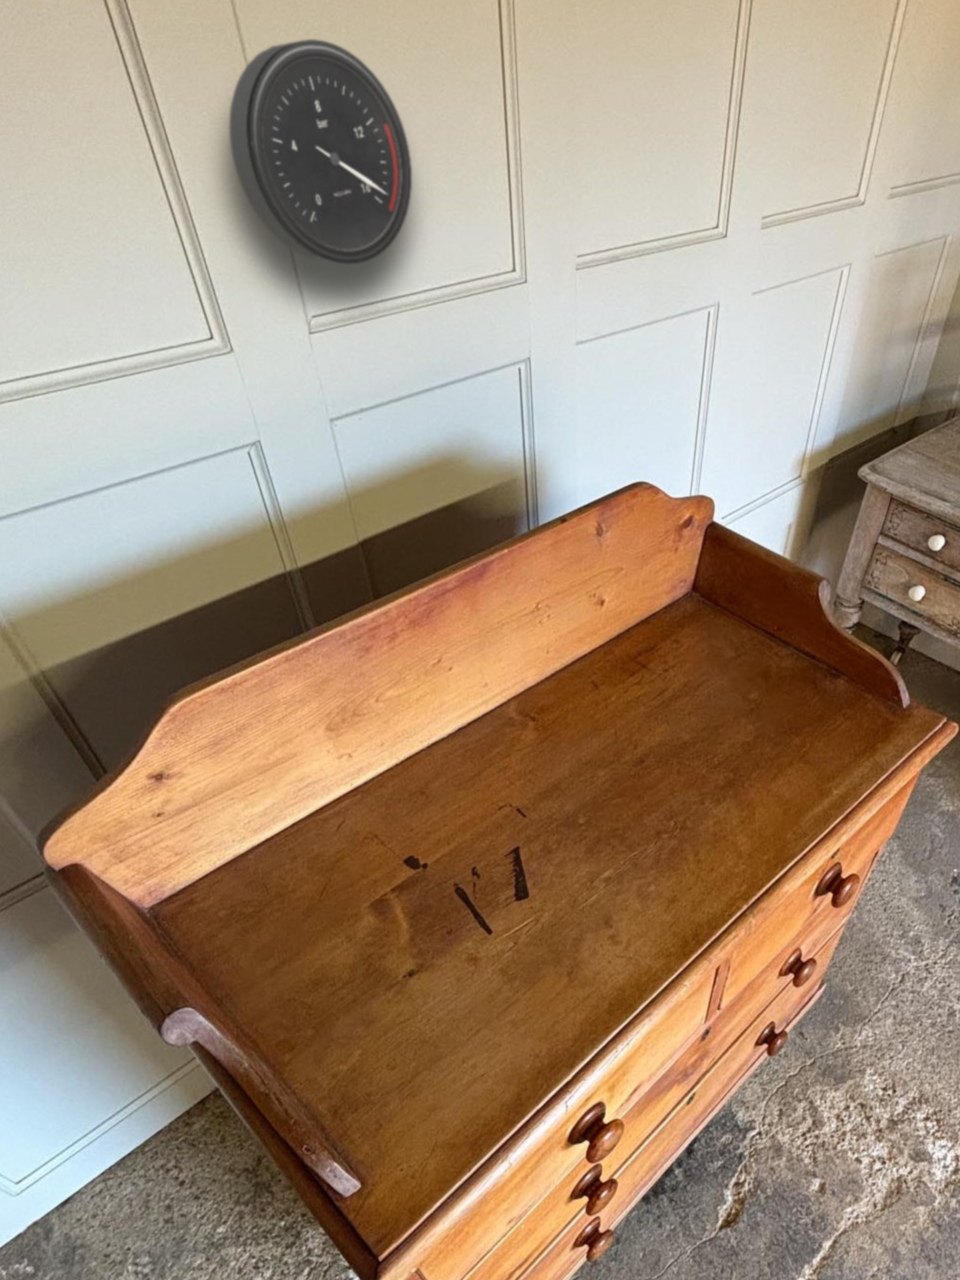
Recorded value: 15.5,bar
